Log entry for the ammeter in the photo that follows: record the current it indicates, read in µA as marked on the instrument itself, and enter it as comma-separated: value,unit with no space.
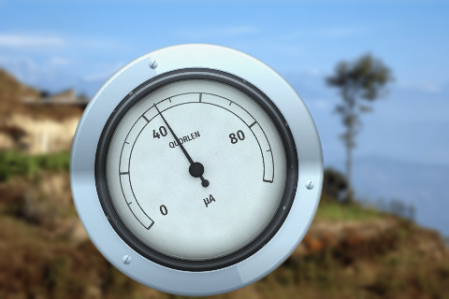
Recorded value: 45,µA
